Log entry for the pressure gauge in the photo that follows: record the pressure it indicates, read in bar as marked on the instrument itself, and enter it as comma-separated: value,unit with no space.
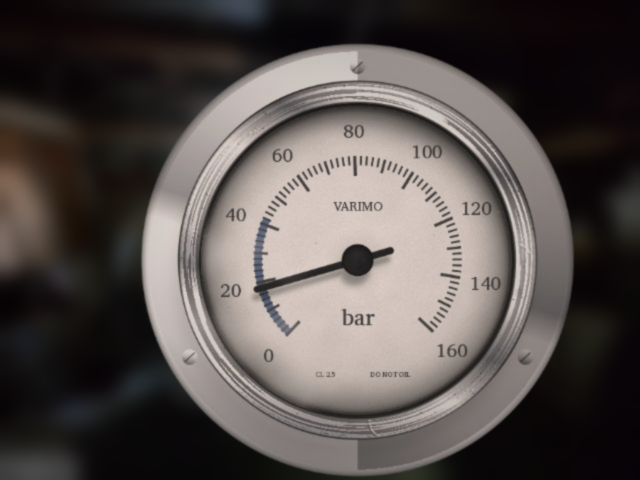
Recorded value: 18,bar
